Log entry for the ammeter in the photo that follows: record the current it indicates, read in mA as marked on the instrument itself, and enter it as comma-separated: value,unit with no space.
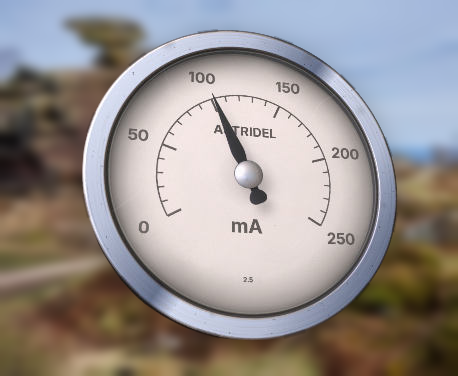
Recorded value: 100,mA
